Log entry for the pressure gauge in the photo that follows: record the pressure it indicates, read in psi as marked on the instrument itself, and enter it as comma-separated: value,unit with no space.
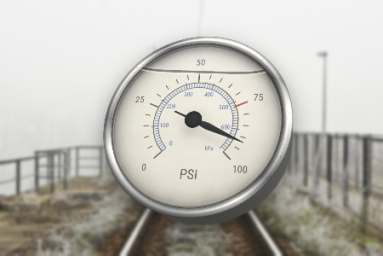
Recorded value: 92.5,psi
